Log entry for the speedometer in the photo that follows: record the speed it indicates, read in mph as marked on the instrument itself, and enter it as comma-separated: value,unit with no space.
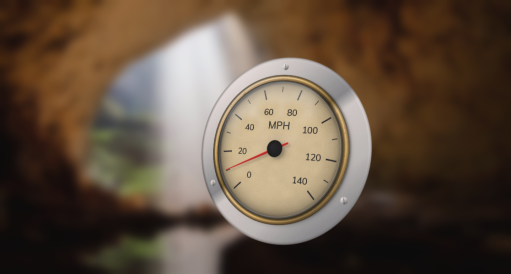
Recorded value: 10,mph
